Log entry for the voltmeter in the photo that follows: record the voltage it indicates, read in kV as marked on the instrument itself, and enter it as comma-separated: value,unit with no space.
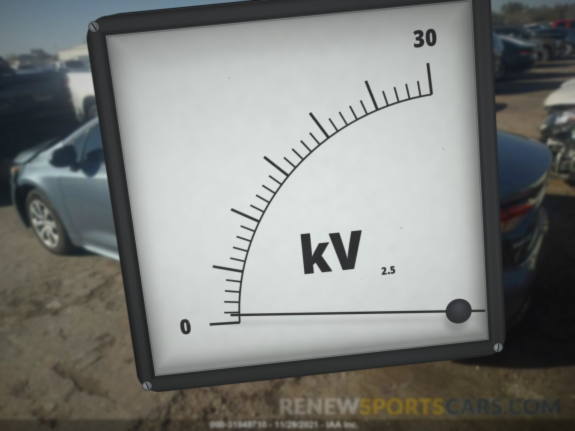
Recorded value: 1,kV
